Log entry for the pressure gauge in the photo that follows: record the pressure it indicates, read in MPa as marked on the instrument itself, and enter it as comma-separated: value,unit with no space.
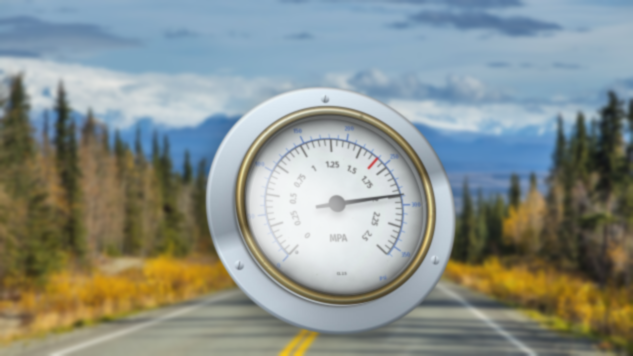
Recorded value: 2,MPa
